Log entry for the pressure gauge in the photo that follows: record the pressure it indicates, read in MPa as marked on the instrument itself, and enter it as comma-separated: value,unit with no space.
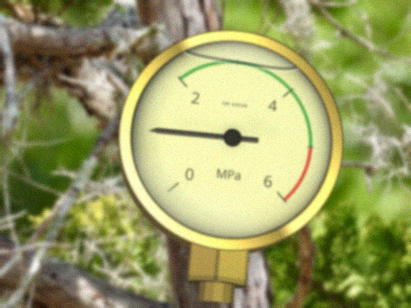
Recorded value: 1,MPa
